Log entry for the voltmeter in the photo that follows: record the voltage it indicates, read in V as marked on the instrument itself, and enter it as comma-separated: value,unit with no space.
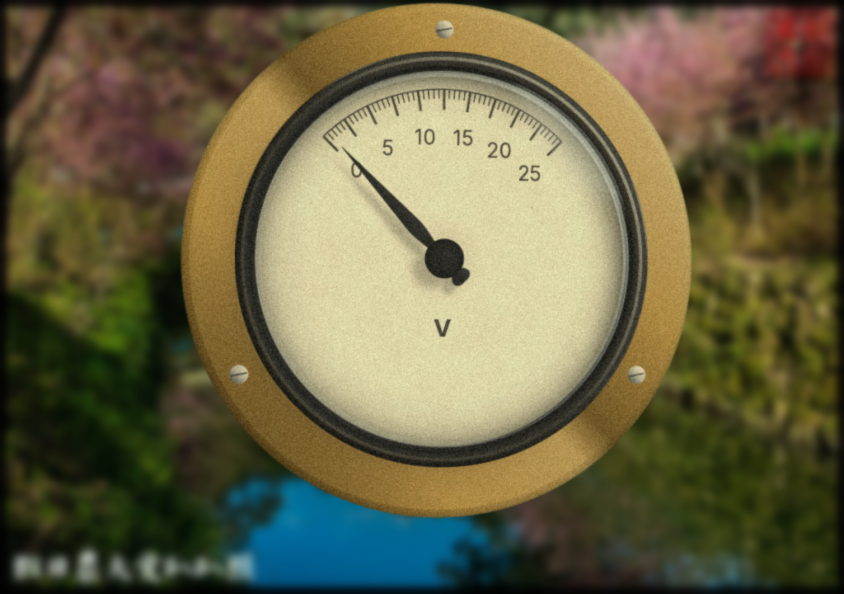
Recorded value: 0.5,V
